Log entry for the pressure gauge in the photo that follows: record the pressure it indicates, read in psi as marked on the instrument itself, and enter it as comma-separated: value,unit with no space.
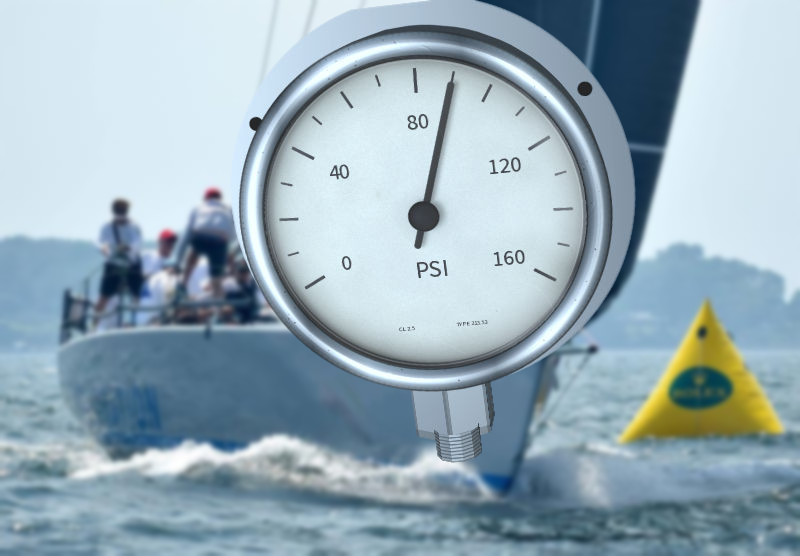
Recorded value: 90,psi
